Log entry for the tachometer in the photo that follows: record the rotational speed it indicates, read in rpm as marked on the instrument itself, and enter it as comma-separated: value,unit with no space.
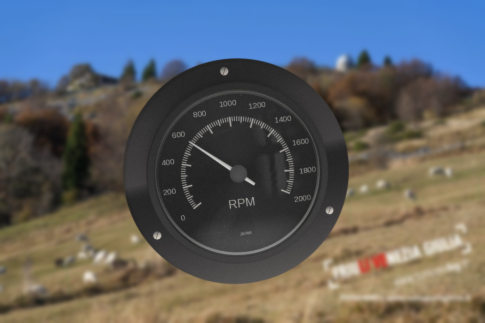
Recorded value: 600,rpm
